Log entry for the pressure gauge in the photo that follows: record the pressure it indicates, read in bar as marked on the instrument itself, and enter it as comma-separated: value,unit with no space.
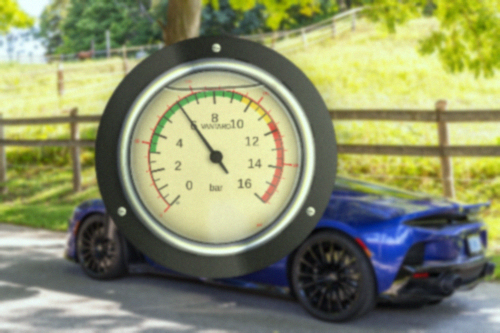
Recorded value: 6,bar
